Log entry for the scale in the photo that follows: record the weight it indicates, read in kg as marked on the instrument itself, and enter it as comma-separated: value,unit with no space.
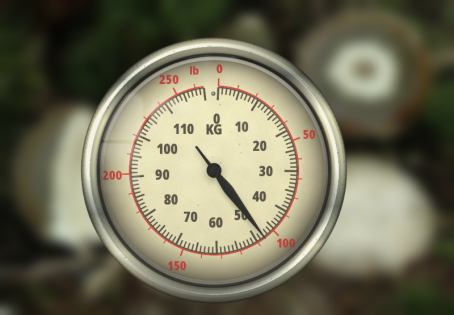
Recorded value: 48,kg
